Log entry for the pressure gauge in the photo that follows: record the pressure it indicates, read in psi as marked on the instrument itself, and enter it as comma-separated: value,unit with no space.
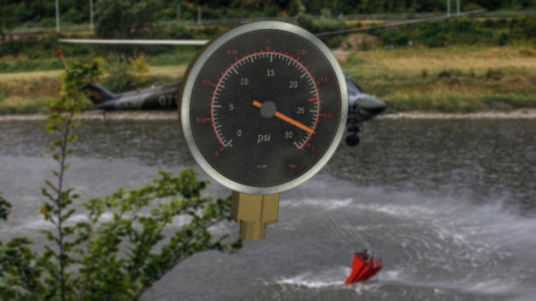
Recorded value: 27.5,psi
